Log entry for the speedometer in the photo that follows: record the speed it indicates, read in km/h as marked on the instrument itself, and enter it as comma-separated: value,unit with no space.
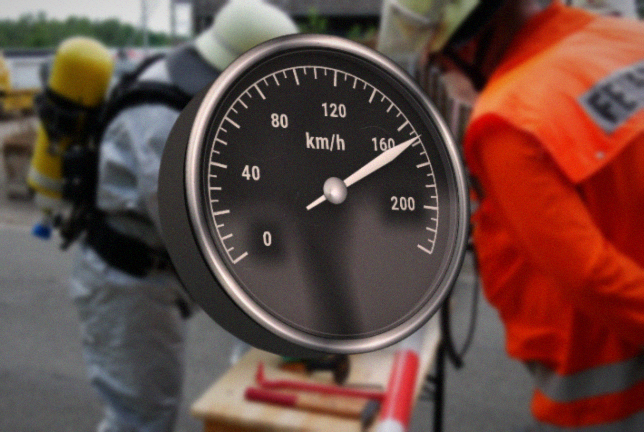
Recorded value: 167.5,km/h
